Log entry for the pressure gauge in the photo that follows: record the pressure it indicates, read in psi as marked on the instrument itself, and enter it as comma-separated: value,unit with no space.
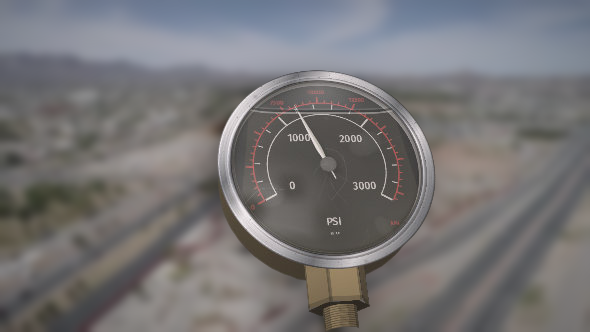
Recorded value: 1200,psi
